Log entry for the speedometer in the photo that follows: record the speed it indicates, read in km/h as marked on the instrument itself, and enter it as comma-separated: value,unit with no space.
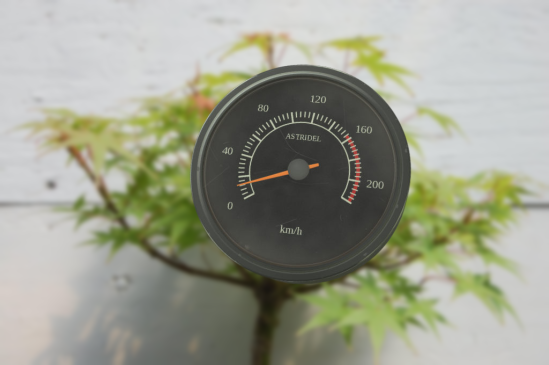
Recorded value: 12,km/h
